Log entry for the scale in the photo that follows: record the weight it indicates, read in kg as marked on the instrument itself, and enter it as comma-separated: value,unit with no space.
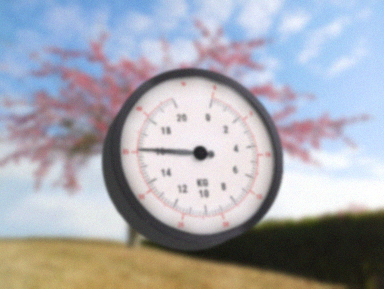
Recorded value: 16,kg
